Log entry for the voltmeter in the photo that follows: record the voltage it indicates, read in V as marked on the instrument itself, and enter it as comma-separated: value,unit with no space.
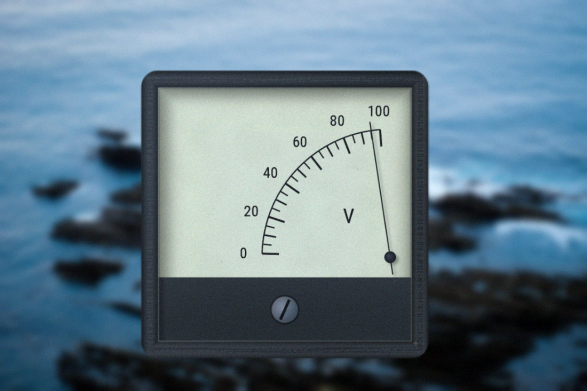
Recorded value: 95,V
